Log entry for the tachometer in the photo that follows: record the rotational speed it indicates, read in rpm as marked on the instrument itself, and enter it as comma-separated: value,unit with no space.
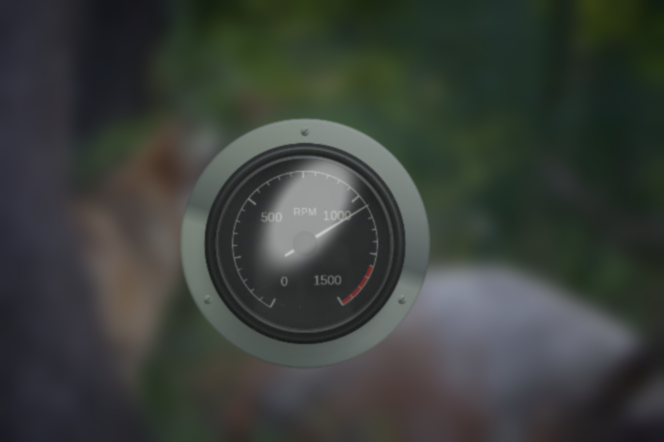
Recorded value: 1050,rpm
